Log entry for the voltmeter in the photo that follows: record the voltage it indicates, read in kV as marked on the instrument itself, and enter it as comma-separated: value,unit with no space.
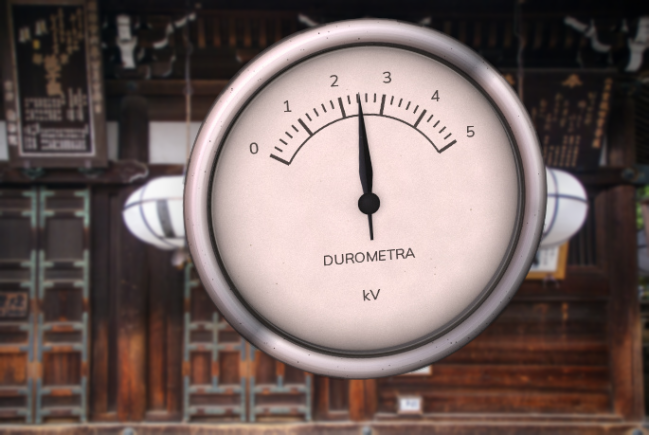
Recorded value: 2.4,kV
